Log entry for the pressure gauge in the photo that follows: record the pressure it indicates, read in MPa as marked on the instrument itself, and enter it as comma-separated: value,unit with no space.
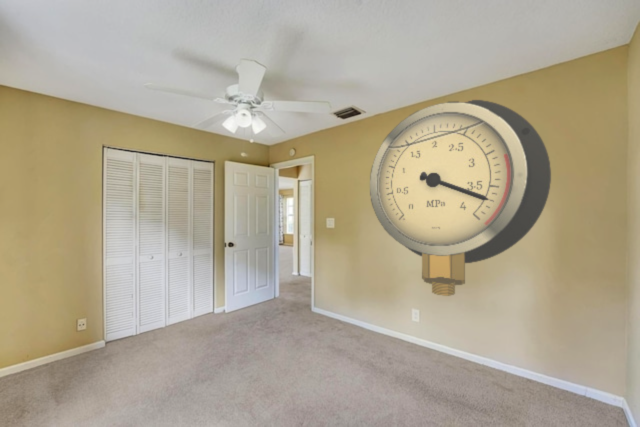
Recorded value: 3.7,MPa
